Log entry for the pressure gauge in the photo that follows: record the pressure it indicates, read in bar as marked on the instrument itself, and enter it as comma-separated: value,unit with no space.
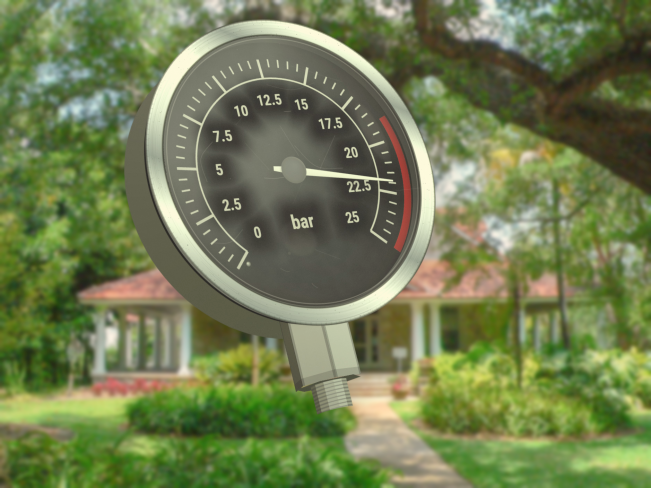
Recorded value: 22,bar
